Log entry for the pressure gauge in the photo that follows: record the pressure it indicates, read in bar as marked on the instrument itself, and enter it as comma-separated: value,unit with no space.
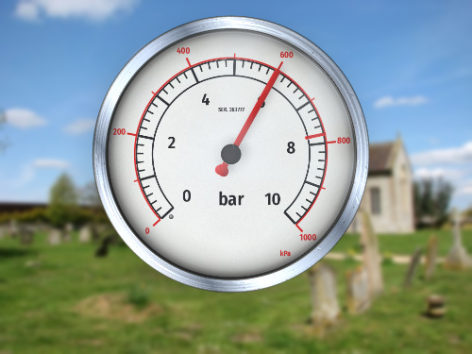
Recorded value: 6,bar
